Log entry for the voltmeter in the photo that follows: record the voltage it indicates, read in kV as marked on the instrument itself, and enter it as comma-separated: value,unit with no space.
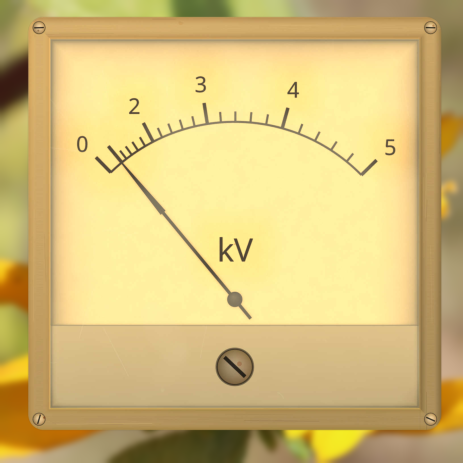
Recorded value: 1,kV
